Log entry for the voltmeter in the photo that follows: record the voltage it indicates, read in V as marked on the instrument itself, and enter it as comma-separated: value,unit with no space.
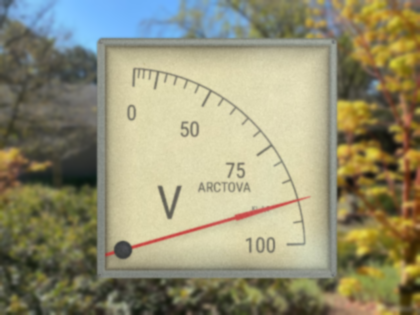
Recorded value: 90,V
